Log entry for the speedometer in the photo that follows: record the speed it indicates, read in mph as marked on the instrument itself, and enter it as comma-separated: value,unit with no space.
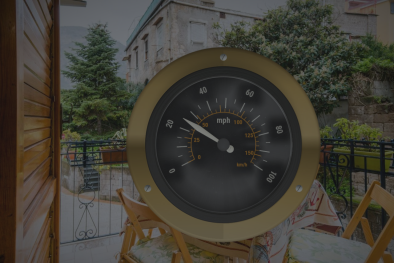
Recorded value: 25,mph
